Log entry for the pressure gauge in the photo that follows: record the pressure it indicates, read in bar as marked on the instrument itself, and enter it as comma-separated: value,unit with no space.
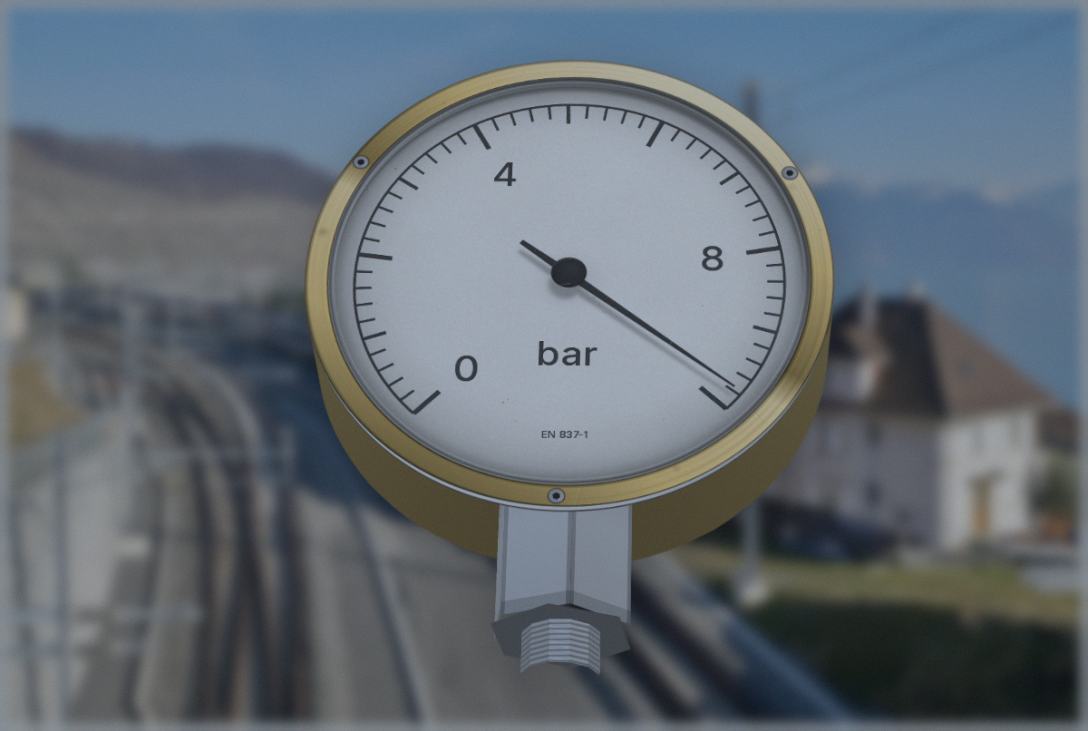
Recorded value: 9.8,bar
